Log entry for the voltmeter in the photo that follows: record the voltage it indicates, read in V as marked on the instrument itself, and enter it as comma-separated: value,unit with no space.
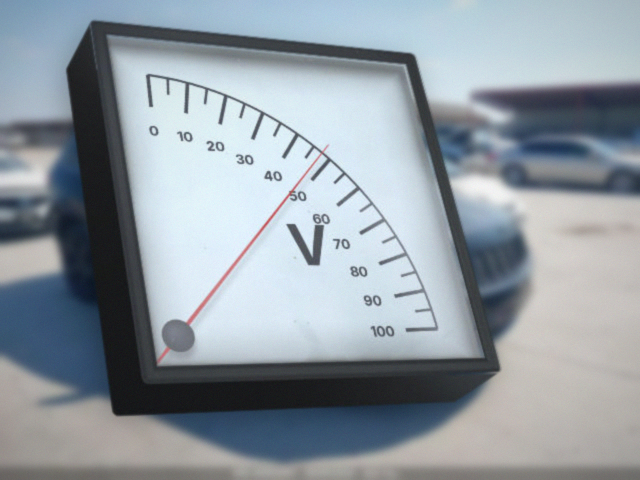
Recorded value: 47.5,V
